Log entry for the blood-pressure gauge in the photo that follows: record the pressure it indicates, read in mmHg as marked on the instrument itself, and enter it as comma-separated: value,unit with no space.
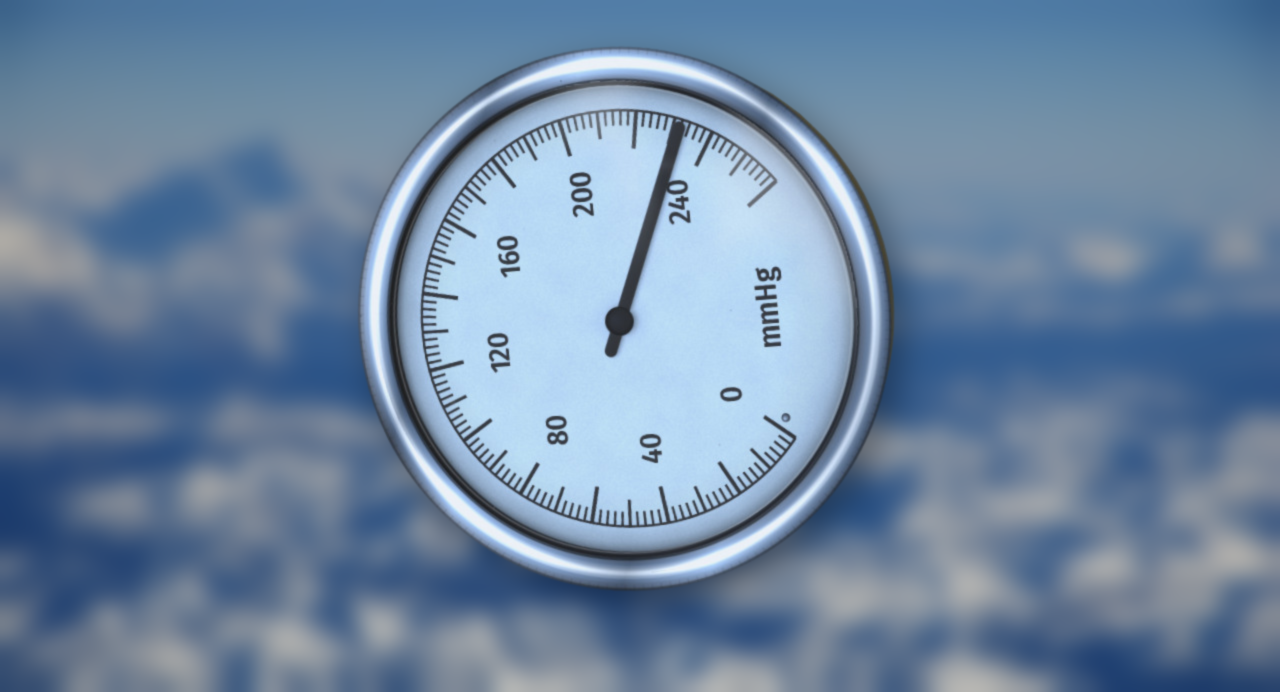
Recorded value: 232,mmHg
